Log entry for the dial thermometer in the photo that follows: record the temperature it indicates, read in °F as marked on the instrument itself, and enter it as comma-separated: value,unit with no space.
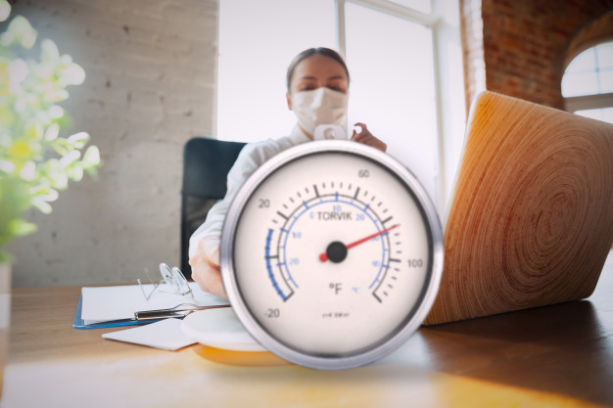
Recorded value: 84,°F
